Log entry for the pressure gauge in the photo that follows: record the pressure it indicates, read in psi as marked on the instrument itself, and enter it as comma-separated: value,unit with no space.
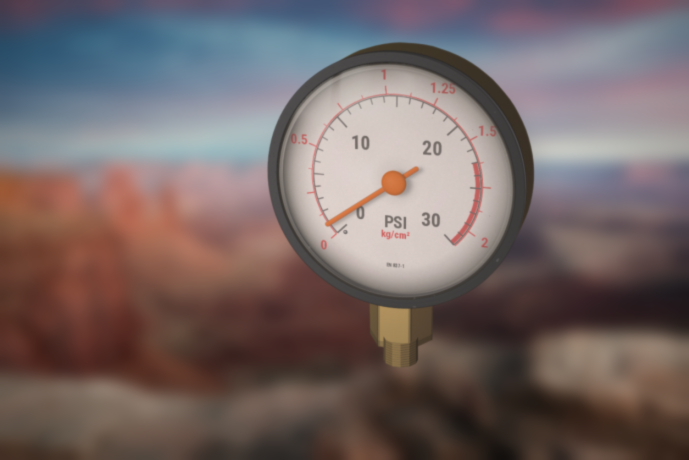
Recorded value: 1,psi
